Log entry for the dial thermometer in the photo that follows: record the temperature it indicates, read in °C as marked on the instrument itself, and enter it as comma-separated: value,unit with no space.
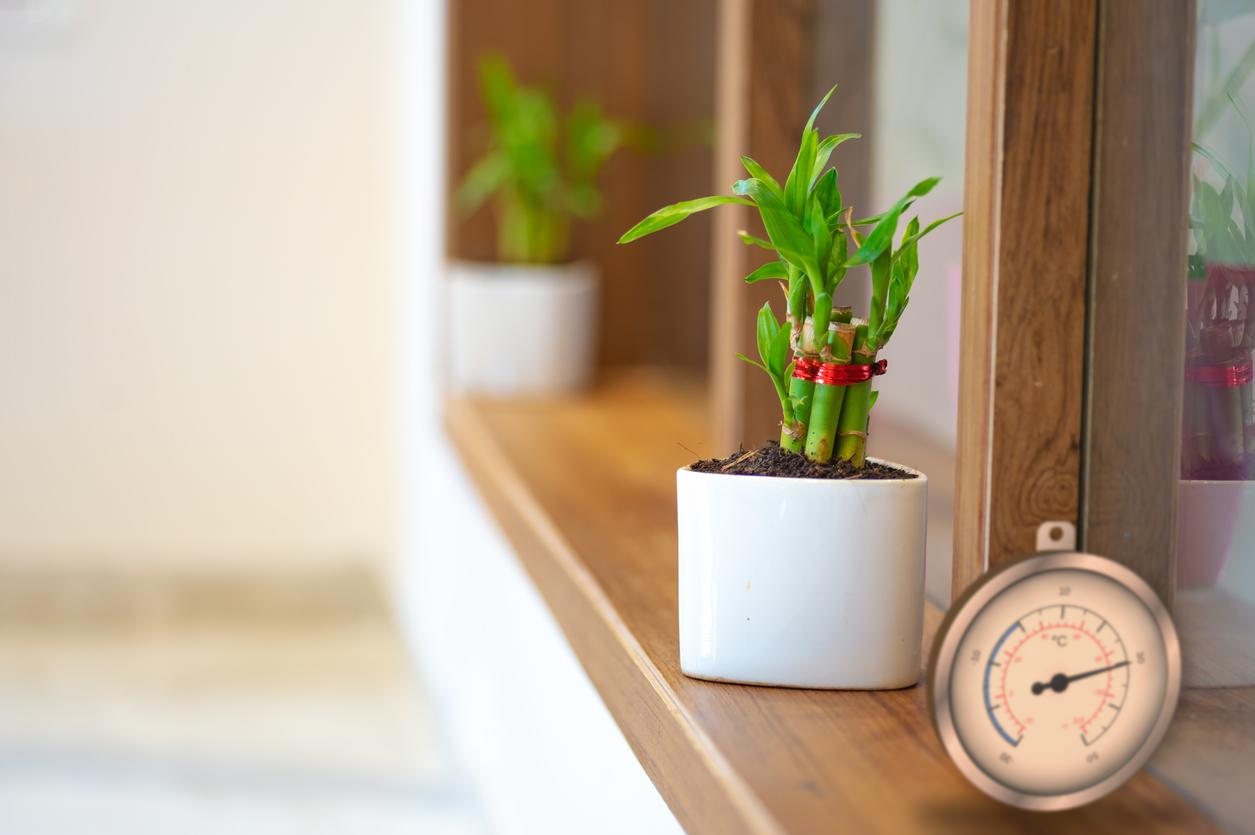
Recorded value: 30,°C
